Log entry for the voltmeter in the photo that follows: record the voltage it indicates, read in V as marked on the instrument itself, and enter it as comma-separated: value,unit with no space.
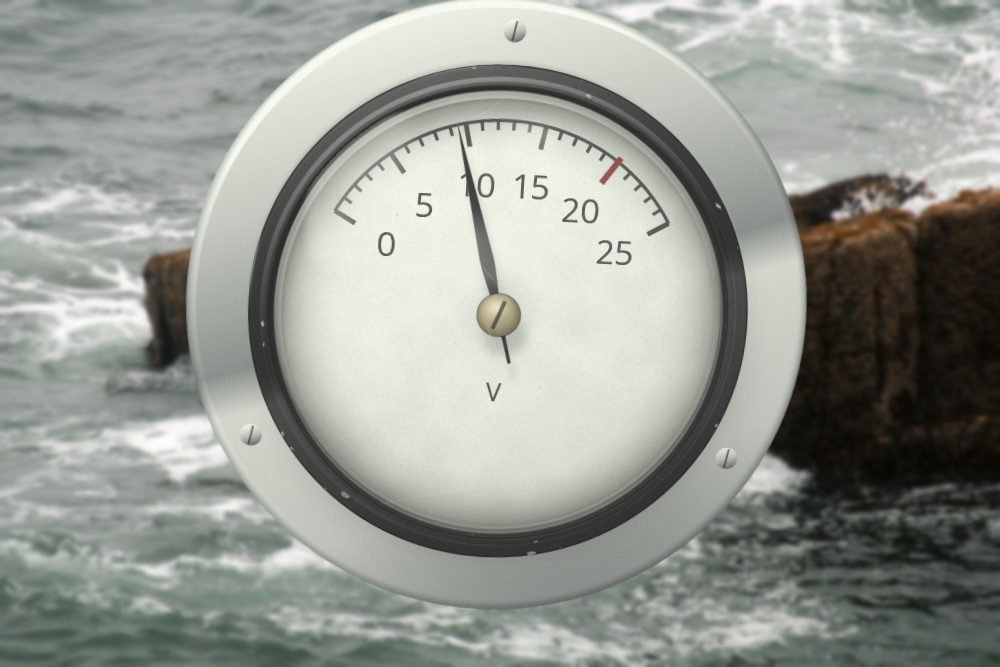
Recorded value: 9.5,V
